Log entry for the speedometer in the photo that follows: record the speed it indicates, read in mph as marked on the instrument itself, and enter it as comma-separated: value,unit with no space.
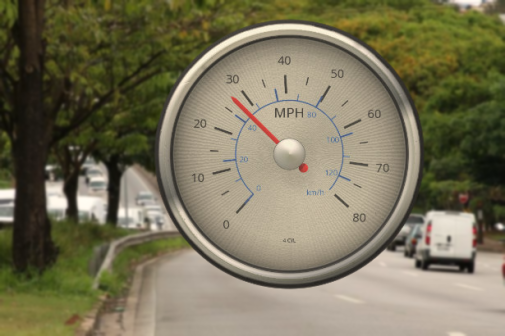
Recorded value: 27.5,mph
